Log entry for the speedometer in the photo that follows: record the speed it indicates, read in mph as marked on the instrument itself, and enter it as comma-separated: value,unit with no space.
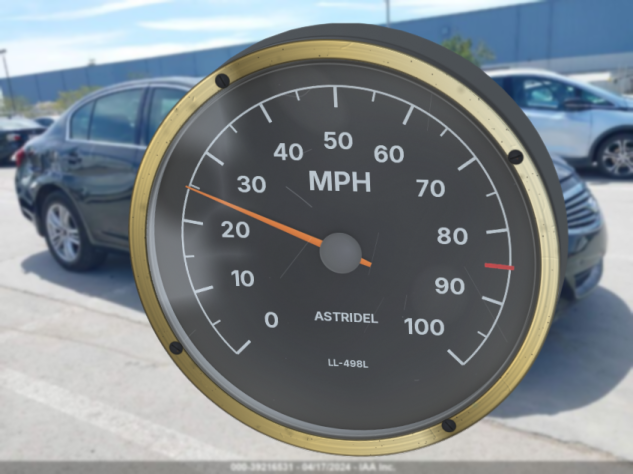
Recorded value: 25,mph
